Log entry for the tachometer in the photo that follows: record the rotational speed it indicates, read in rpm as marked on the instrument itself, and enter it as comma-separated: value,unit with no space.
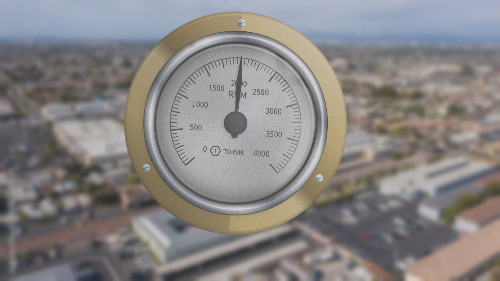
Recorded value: 2000,rpm
